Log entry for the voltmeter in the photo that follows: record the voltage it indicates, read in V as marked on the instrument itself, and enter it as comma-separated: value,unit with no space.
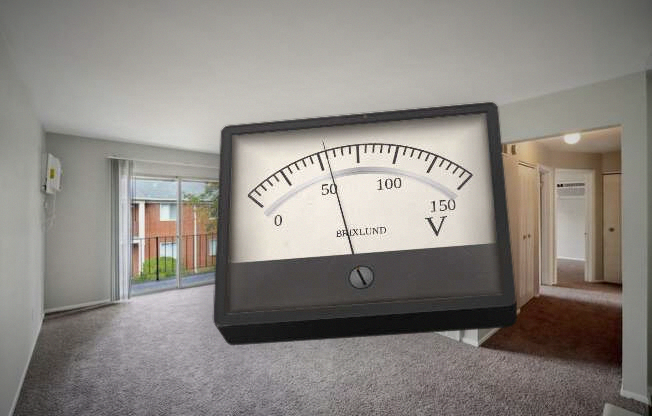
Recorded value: 55,V
